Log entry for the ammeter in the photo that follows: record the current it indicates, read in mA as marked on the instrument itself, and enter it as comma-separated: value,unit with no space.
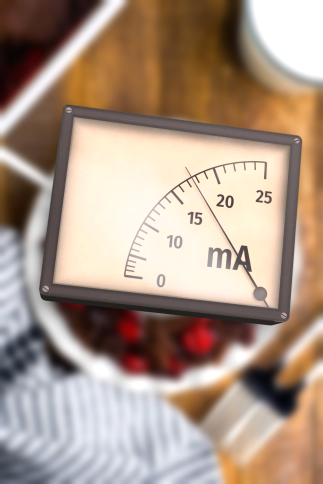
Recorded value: 17.5,mA
